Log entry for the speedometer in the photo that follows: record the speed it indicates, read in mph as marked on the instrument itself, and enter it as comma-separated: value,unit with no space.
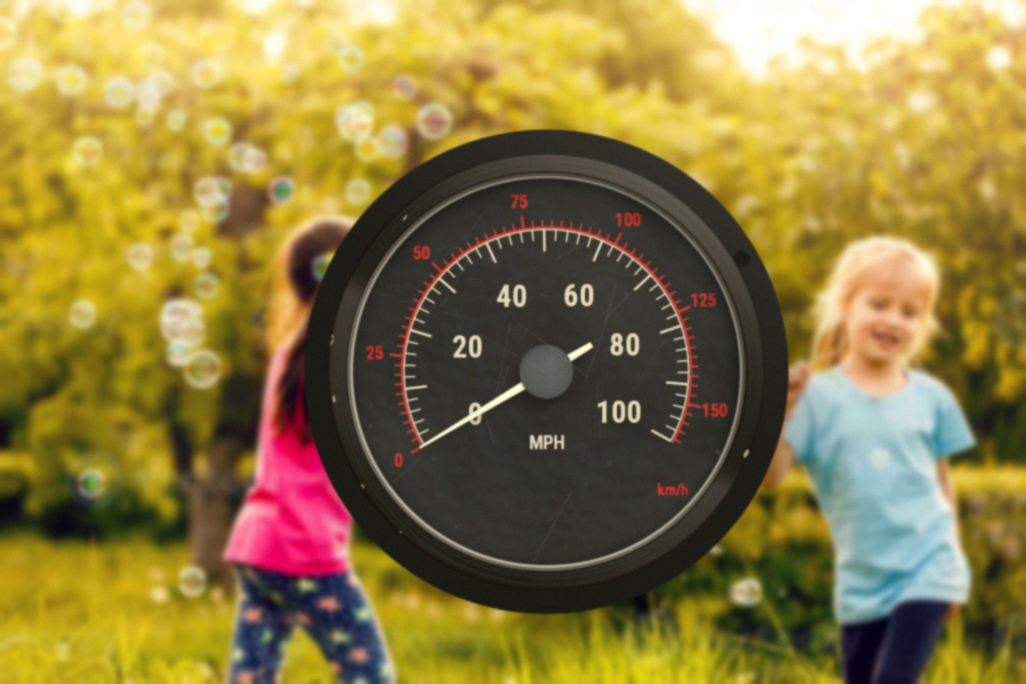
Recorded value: 0,mph
